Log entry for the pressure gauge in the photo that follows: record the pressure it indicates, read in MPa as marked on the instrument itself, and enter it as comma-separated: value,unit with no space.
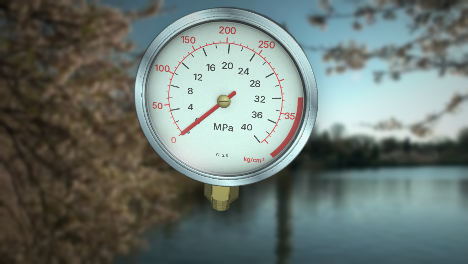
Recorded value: 0,MPa
